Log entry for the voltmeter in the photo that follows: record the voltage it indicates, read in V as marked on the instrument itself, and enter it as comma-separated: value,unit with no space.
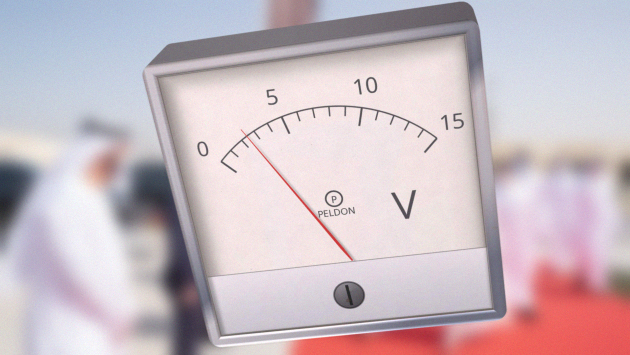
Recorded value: 2.5,V
